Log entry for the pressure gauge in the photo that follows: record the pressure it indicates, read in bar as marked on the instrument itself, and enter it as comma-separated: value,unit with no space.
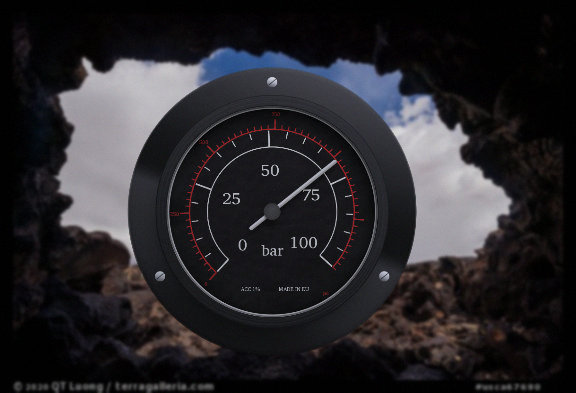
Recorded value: 70,bar
